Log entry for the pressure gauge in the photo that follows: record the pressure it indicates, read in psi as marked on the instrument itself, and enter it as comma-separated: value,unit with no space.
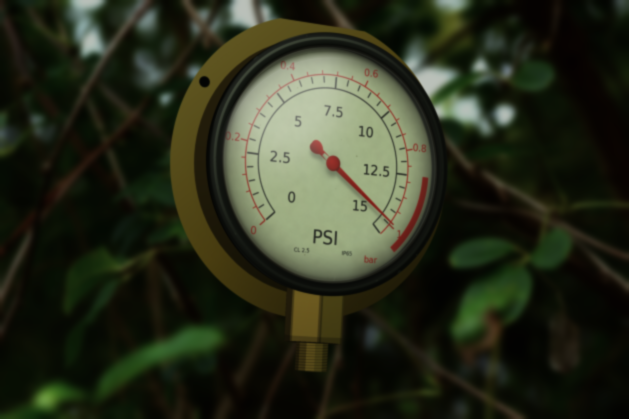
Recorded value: 14.5,psi
